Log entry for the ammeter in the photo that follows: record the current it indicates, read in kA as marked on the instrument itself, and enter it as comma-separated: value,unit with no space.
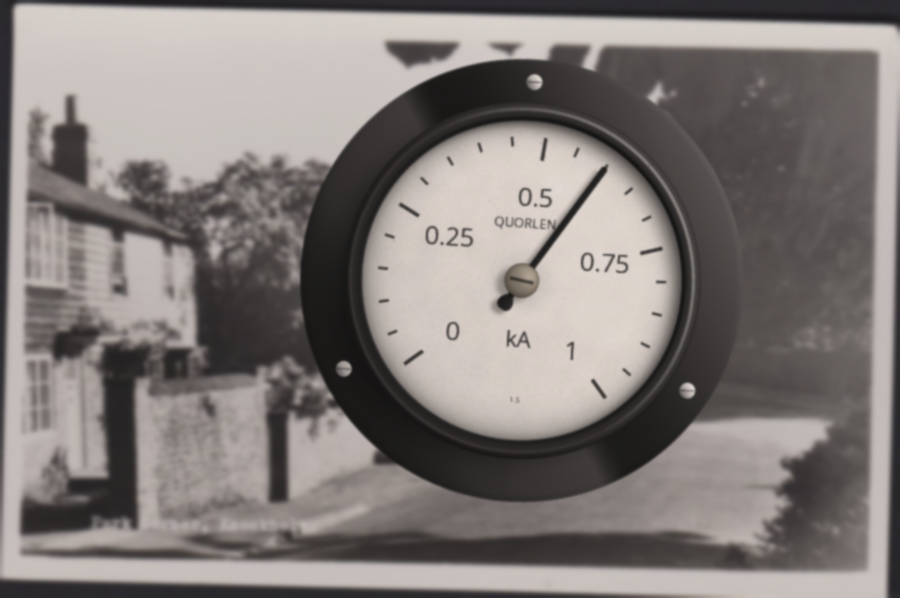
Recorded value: 0.6,kA
